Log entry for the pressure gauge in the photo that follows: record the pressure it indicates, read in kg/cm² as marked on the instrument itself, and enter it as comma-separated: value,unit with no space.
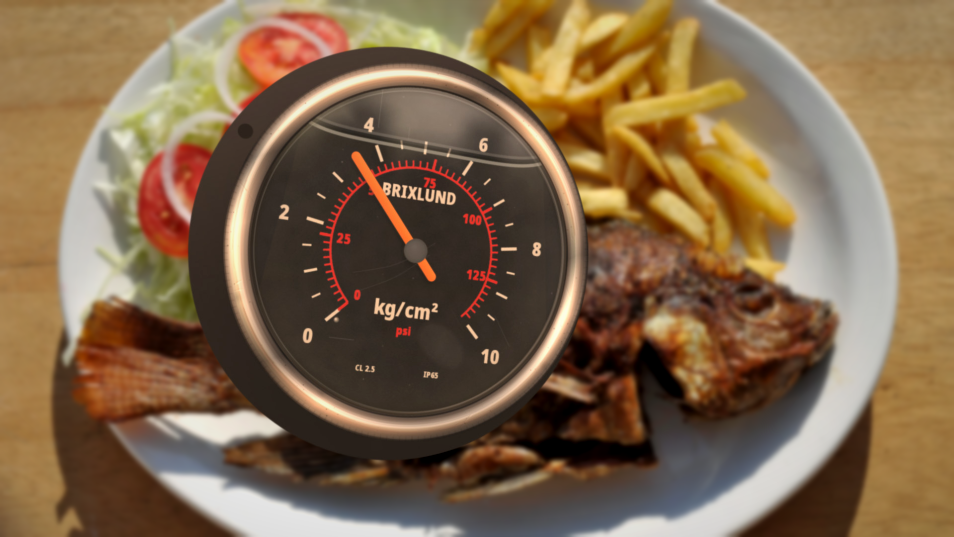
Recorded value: 3.5,kg/cm²
